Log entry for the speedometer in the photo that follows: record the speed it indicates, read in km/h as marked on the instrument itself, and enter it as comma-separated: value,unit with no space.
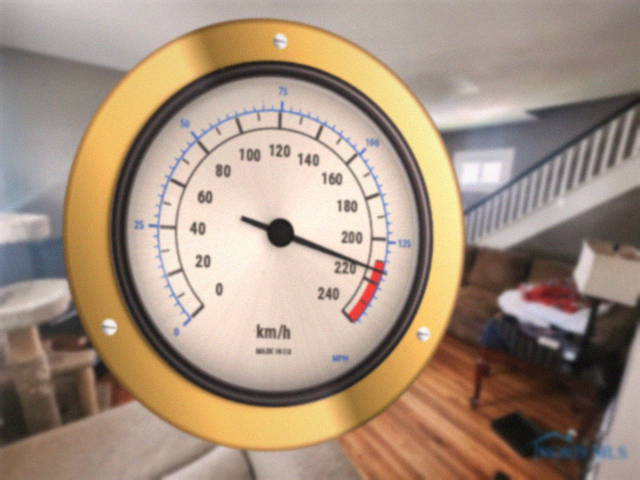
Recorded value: 215,km/h
